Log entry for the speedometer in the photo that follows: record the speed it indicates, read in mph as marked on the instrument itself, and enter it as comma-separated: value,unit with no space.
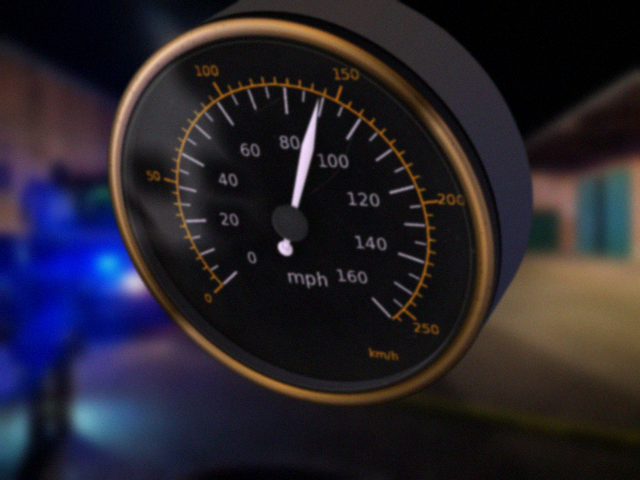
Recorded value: 90,mph
